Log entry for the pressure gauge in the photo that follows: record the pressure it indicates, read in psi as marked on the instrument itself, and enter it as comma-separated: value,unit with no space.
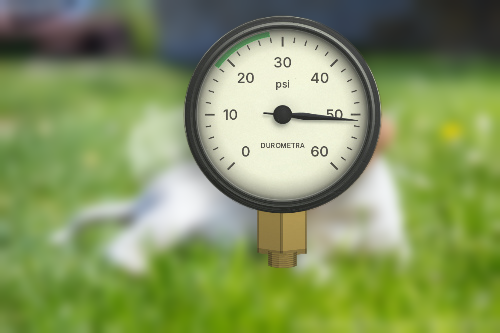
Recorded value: 51,psi
